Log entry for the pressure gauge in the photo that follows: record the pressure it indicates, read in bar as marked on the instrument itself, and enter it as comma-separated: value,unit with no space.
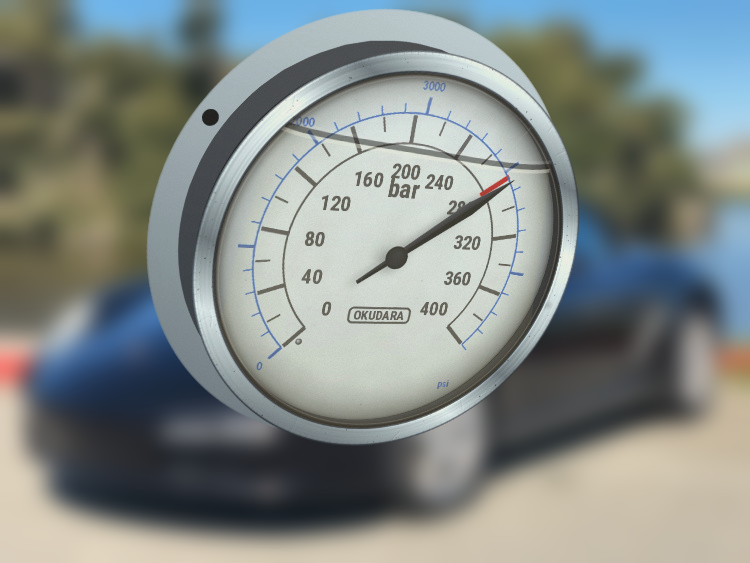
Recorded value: 280,bar
